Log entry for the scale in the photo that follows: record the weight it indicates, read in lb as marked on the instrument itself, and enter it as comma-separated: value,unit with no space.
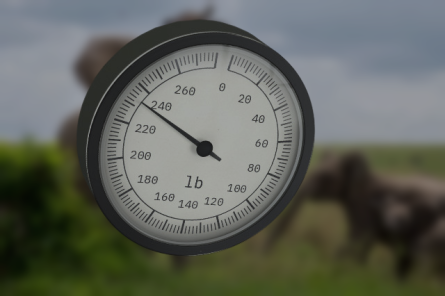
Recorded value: 234,lb
